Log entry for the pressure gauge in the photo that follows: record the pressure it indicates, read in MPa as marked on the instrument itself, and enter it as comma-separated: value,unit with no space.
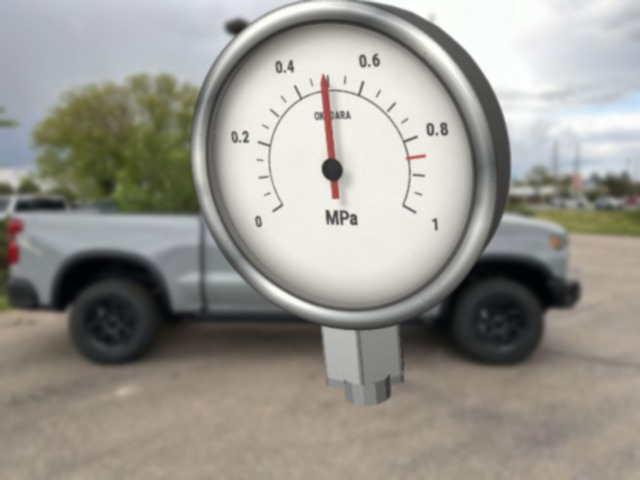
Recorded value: 0.5,MPa
